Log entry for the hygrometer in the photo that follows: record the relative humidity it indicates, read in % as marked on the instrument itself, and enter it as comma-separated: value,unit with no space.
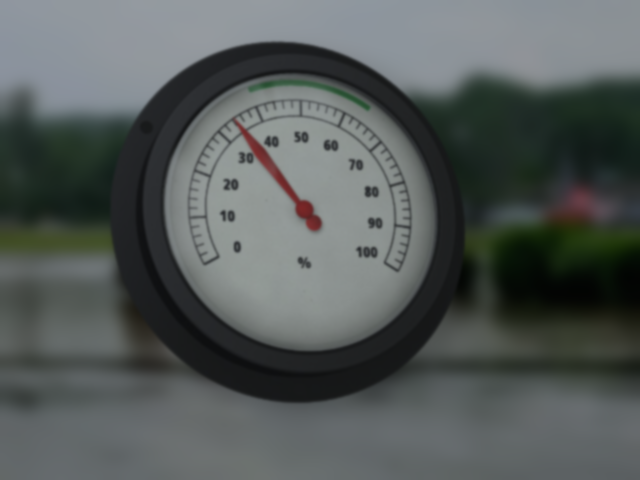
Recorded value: 34,%
